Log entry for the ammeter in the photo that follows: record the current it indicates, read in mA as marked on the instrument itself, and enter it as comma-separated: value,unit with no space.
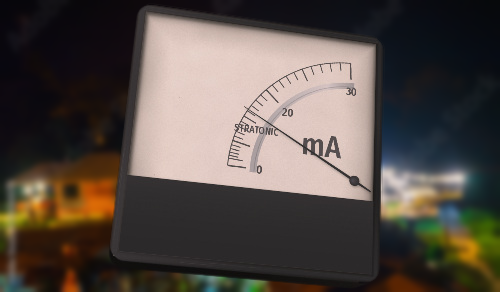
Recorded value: 16,mA
